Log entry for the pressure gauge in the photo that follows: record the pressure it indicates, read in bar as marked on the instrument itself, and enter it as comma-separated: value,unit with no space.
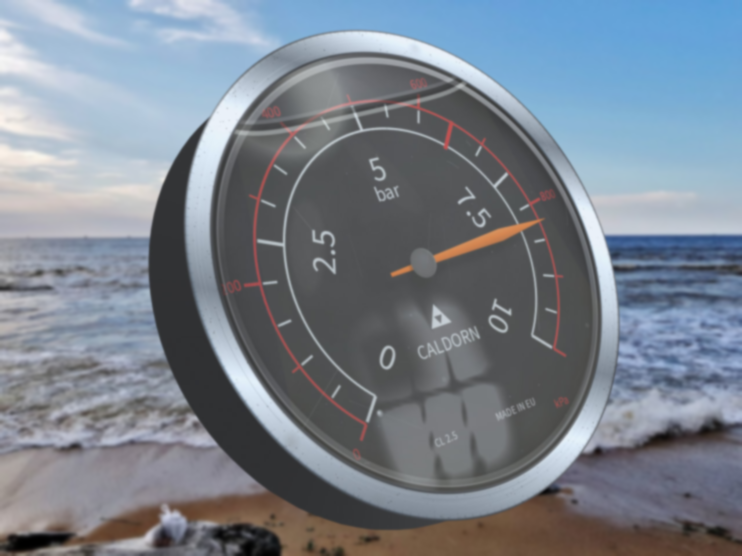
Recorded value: 8.25,bar
